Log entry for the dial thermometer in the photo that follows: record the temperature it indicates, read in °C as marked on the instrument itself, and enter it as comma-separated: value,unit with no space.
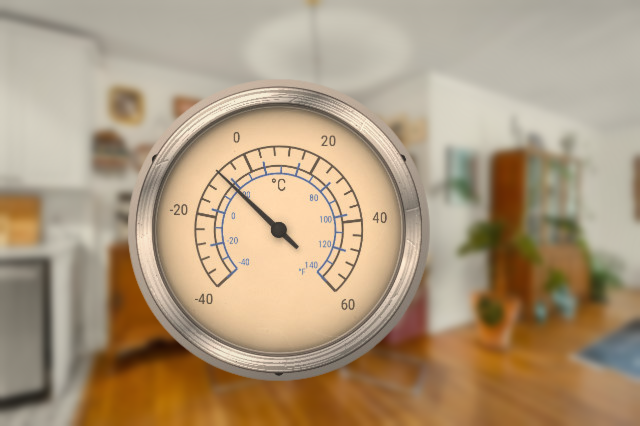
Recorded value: -8,°C
